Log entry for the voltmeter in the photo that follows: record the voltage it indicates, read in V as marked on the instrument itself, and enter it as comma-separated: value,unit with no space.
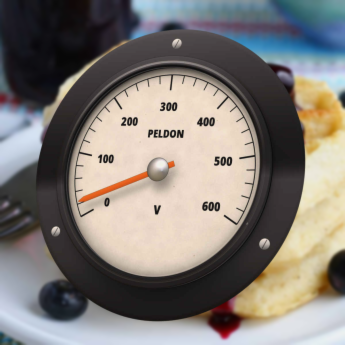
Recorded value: 20,V
